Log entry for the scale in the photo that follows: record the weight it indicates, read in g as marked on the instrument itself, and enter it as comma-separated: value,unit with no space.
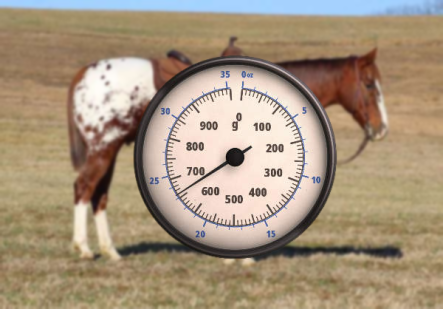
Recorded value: 660,g
